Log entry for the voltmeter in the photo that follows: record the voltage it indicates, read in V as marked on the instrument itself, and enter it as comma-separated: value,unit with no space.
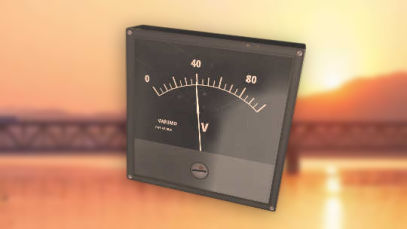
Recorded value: 40,V
